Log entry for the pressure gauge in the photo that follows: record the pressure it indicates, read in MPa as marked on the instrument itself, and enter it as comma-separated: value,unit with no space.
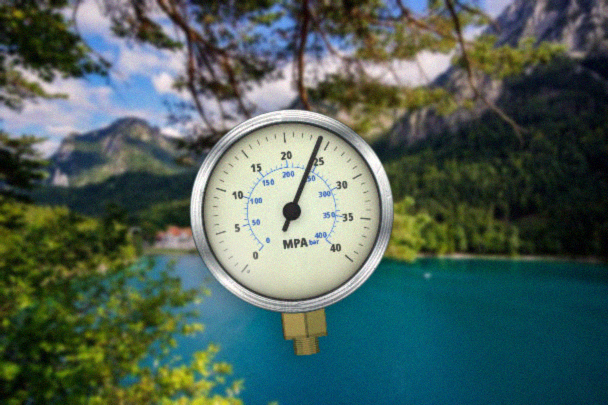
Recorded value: 24,MPa
